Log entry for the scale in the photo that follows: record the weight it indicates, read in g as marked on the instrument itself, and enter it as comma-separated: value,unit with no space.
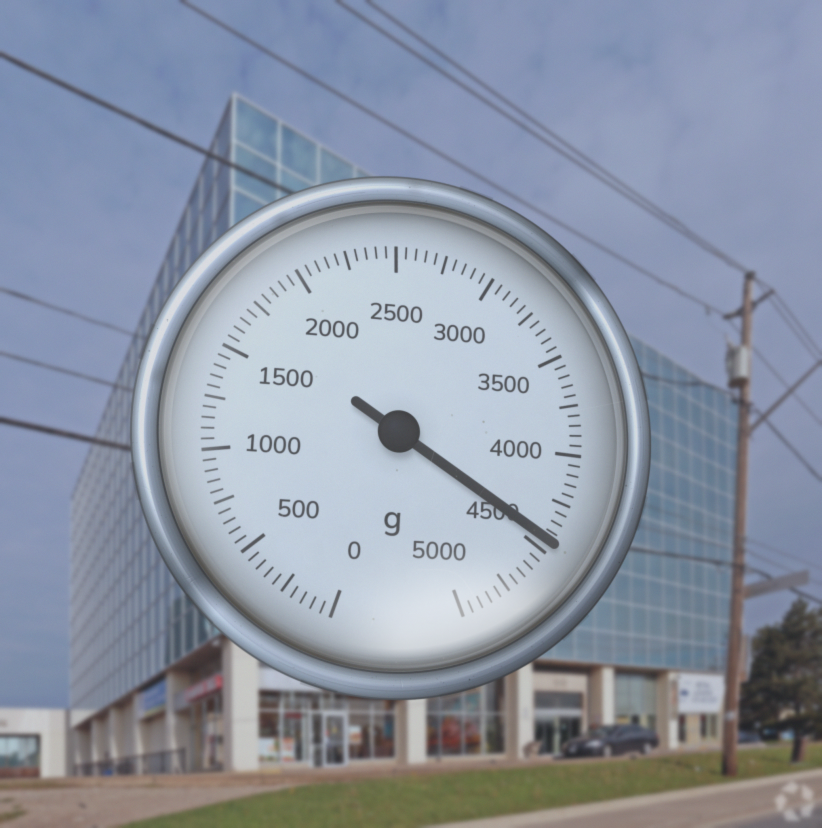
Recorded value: 4450,g
